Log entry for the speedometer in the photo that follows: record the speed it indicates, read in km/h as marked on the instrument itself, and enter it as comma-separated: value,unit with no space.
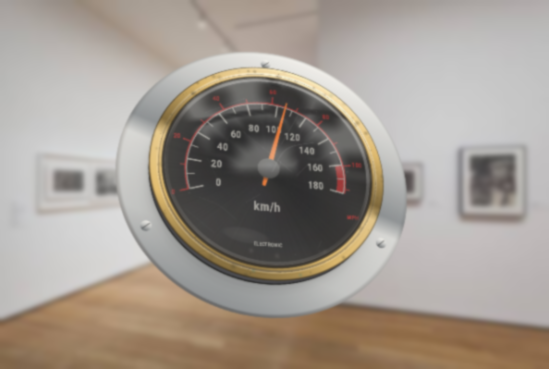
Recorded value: 105,km/h
